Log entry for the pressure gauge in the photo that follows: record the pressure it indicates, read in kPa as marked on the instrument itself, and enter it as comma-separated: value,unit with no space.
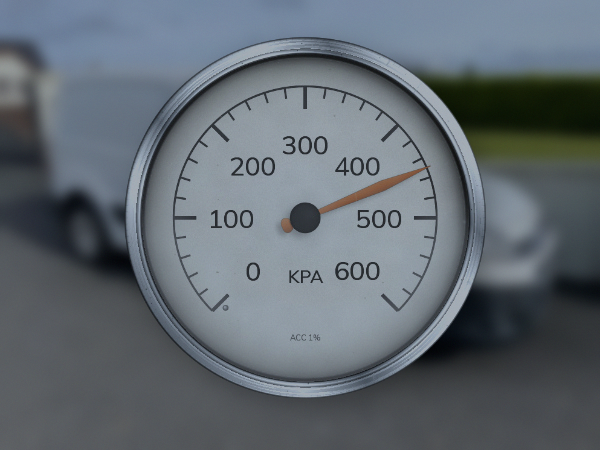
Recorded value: 450,kPa
